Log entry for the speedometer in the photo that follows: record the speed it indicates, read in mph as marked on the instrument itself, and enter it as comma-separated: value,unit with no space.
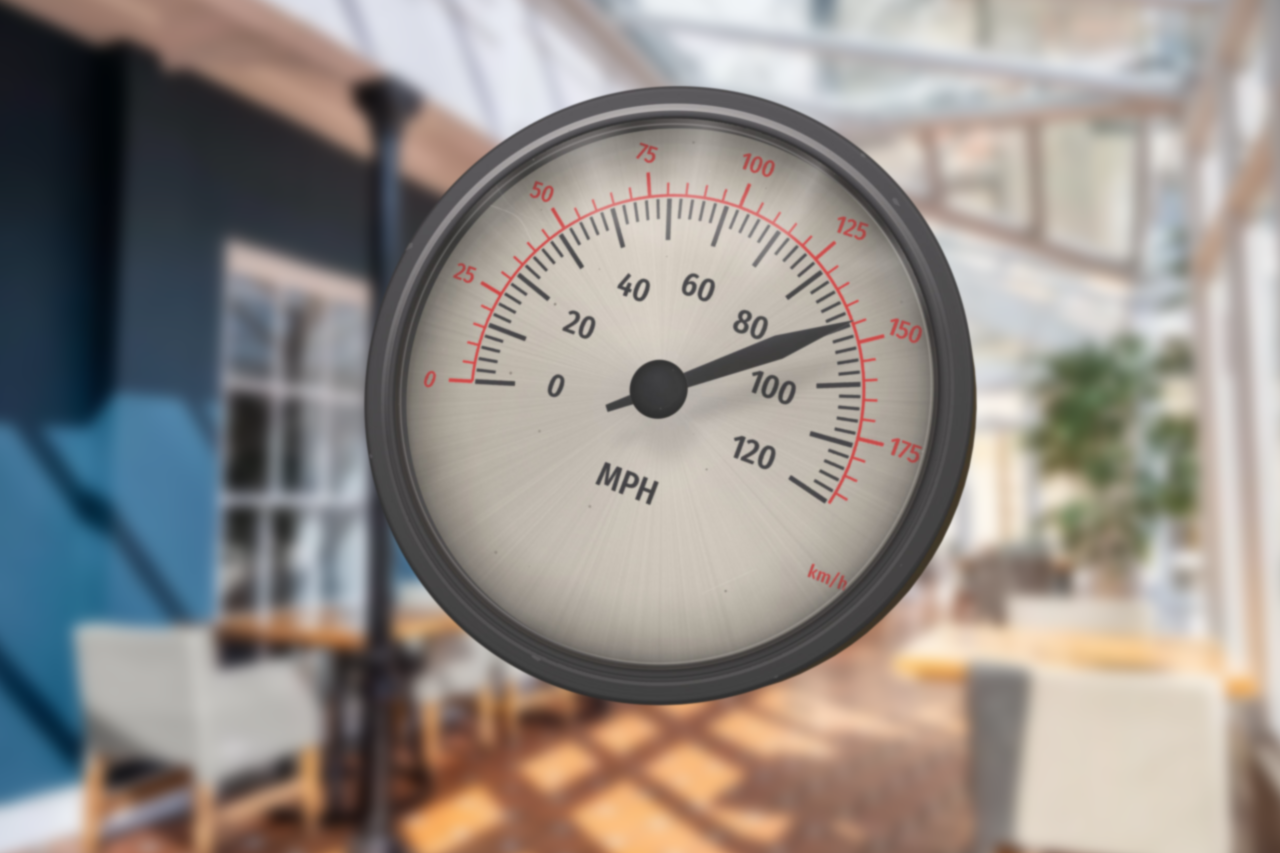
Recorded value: 90,mph
